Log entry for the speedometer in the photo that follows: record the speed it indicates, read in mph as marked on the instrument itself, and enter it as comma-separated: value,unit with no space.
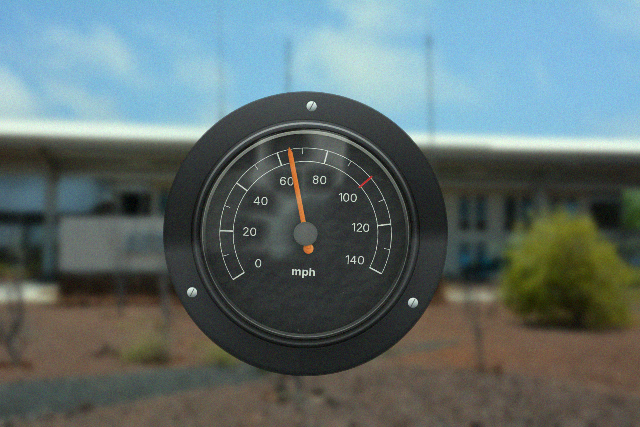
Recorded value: 65,mph
